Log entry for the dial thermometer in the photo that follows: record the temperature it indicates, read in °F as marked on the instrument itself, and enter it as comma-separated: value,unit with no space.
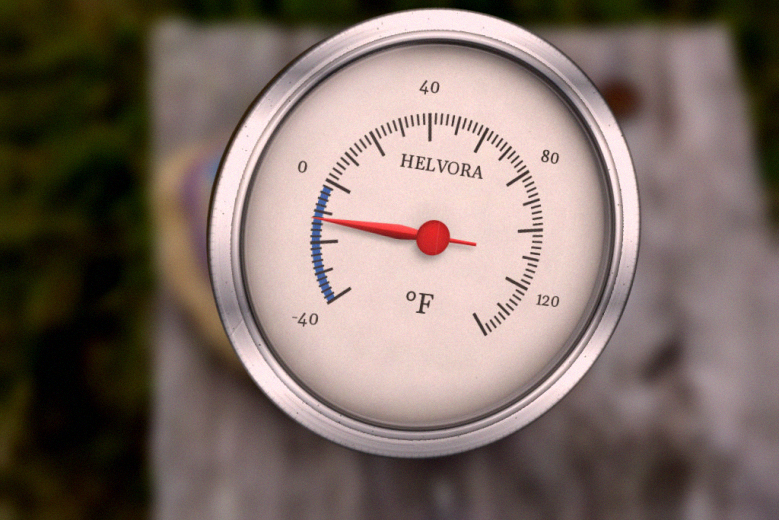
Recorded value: -12,°F
